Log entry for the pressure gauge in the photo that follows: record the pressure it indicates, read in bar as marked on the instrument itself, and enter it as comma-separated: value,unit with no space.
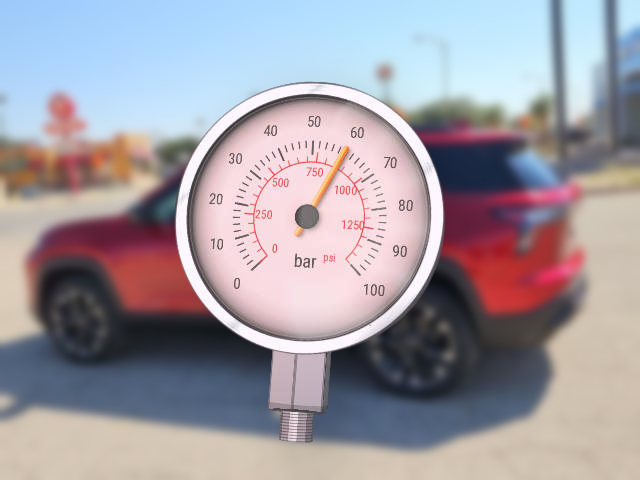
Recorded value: 60,bar
